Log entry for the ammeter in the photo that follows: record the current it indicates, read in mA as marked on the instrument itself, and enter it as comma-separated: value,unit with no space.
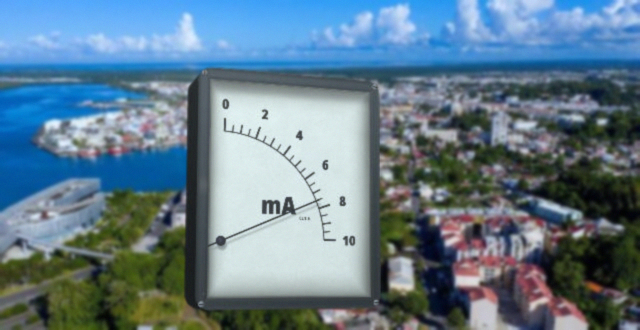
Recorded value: 7.5,mA
